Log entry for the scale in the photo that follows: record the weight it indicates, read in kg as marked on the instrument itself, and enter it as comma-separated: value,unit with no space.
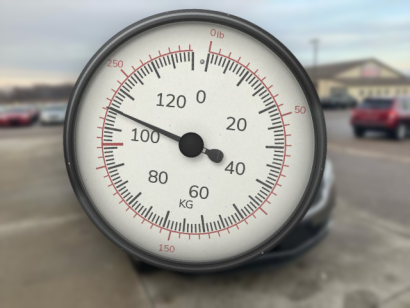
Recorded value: 105,kg
